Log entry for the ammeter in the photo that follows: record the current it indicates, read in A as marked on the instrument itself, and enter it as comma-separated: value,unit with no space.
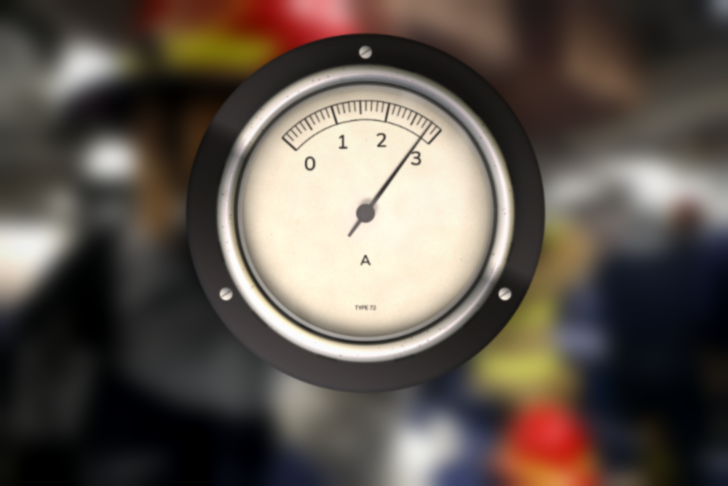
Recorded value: 2.8,A
